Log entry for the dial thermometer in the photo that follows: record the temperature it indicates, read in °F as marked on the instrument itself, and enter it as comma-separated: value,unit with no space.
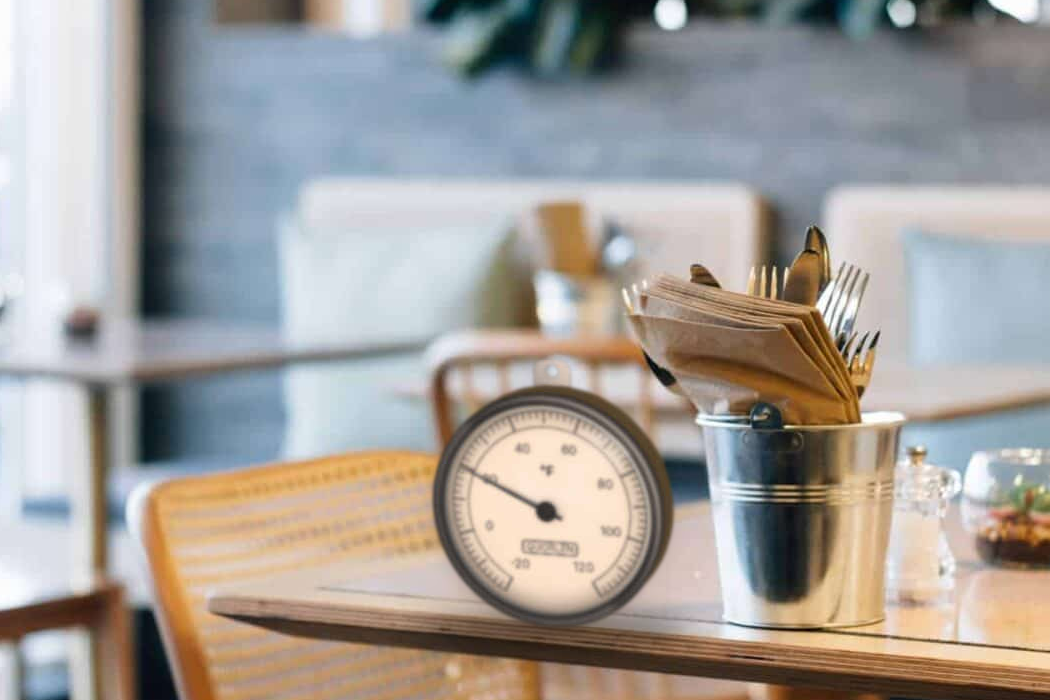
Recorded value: 20,°F
